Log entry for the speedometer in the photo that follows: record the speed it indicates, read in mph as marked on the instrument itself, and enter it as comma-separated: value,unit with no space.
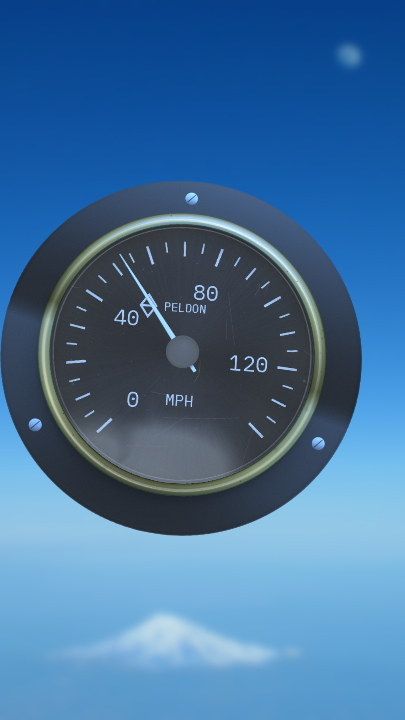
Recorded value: 52.5,mph
